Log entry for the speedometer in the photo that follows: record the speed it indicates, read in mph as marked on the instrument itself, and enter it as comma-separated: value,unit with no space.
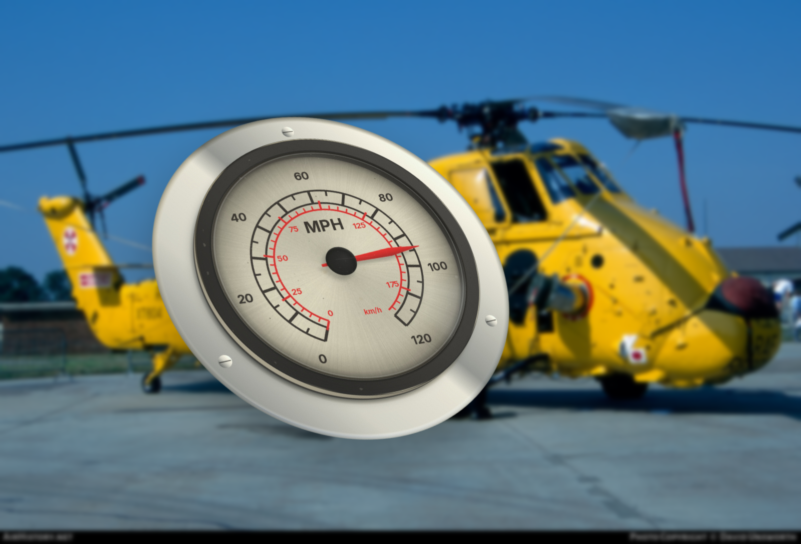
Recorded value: 95,mph
